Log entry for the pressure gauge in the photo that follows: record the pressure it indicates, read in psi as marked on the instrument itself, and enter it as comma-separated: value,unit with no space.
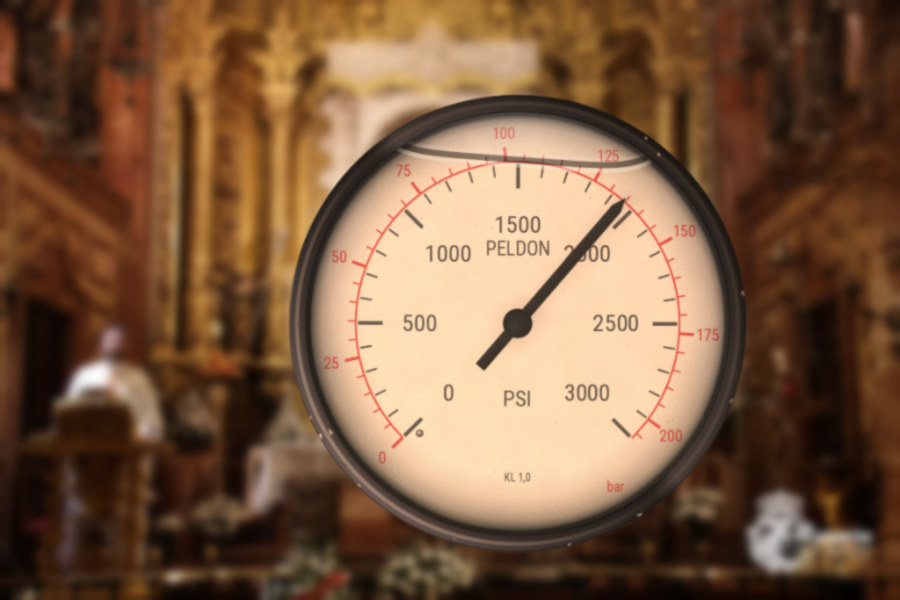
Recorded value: 1950,psi
